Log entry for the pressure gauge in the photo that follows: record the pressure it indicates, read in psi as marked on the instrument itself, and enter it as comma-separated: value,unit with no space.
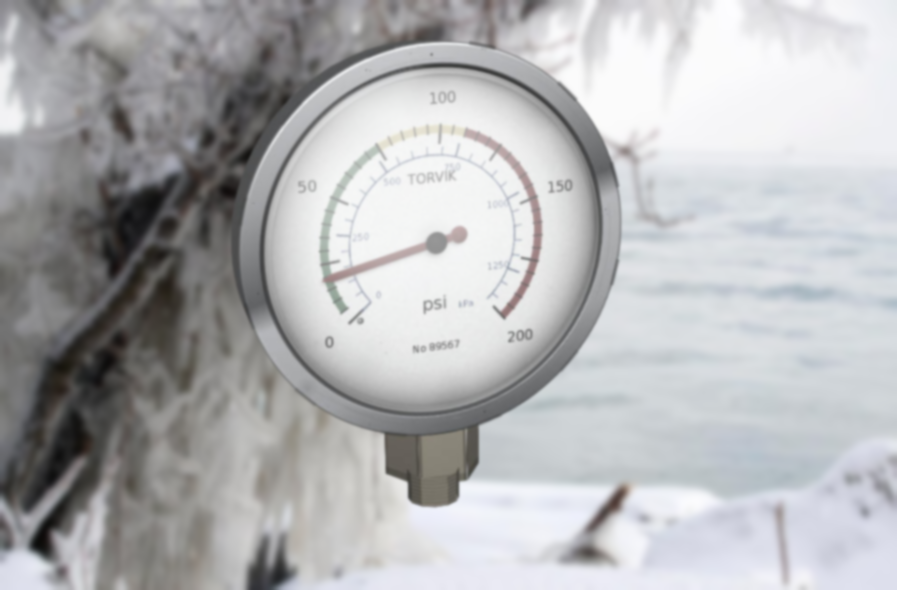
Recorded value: 20,psi
